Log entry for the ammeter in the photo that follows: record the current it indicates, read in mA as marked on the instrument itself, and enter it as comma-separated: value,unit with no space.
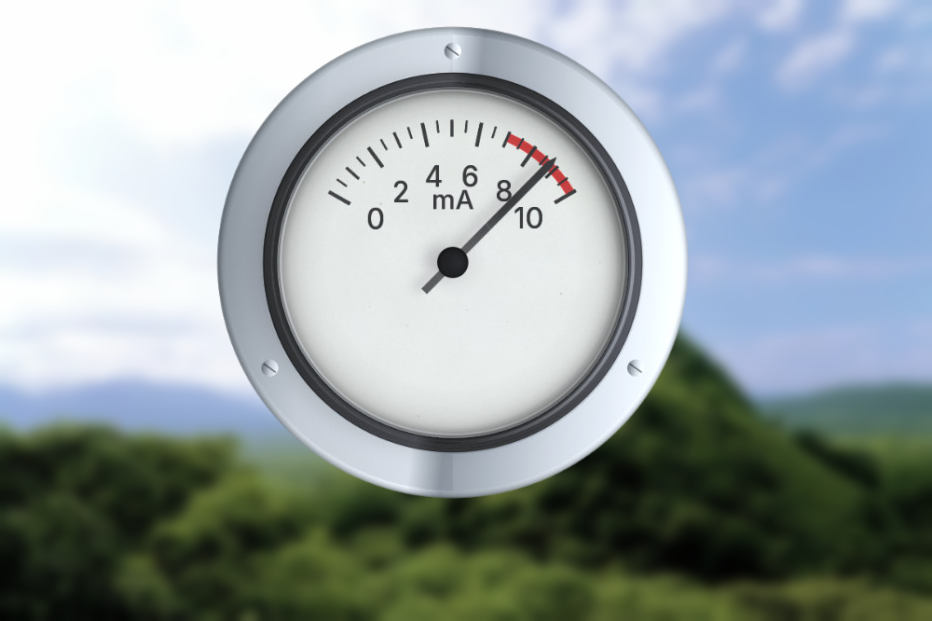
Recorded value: 8.75,mA
